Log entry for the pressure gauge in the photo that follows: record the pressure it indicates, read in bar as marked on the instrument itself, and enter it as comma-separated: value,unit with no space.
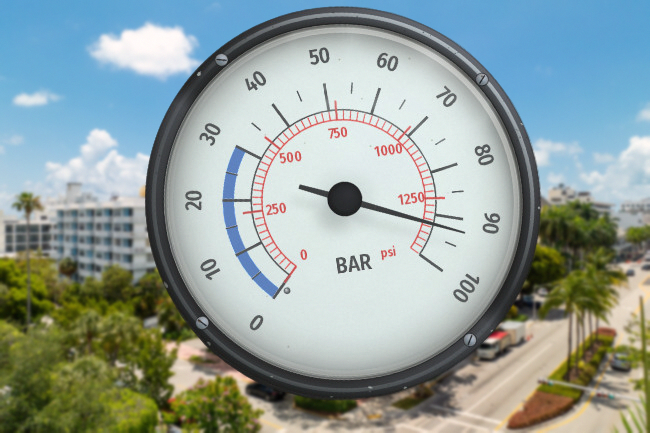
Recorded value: 92.5,bar
